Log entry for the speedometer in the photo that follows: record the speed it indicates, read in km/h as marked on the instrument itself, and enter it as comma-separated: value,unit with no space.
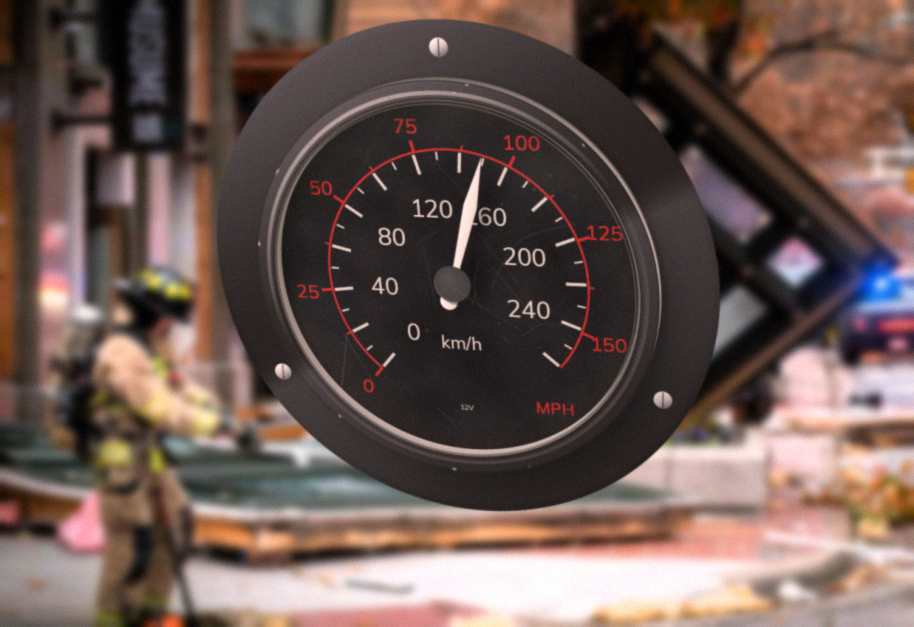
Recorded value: 150,km/h
